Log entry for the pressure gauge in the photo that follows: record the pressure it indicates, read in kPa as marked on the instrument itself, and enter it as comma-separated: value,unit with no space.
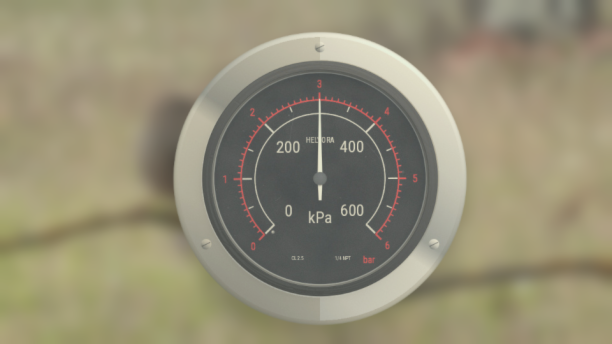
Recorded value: 300,kPa
